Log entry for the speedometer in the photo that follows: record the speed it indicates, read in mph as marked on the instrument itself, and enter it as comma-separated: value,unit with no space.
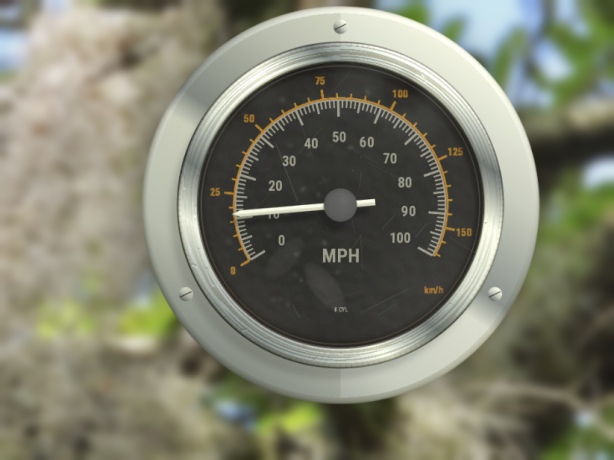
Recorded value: 11,mph
